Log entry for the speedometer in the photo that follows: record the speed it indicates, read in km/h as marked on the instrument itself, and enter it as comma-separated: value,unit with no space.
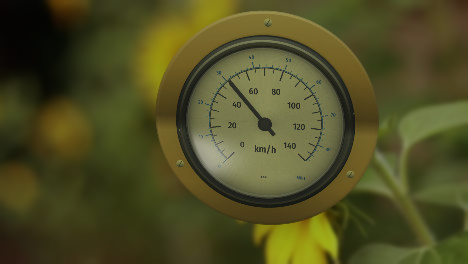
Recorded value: 50,km/h
